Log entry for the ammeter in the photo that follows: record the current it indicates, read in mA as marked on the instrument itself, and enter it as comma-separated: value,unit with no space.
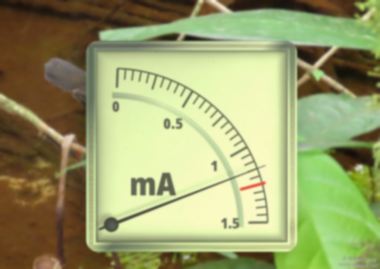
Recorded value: 1.15,mA
